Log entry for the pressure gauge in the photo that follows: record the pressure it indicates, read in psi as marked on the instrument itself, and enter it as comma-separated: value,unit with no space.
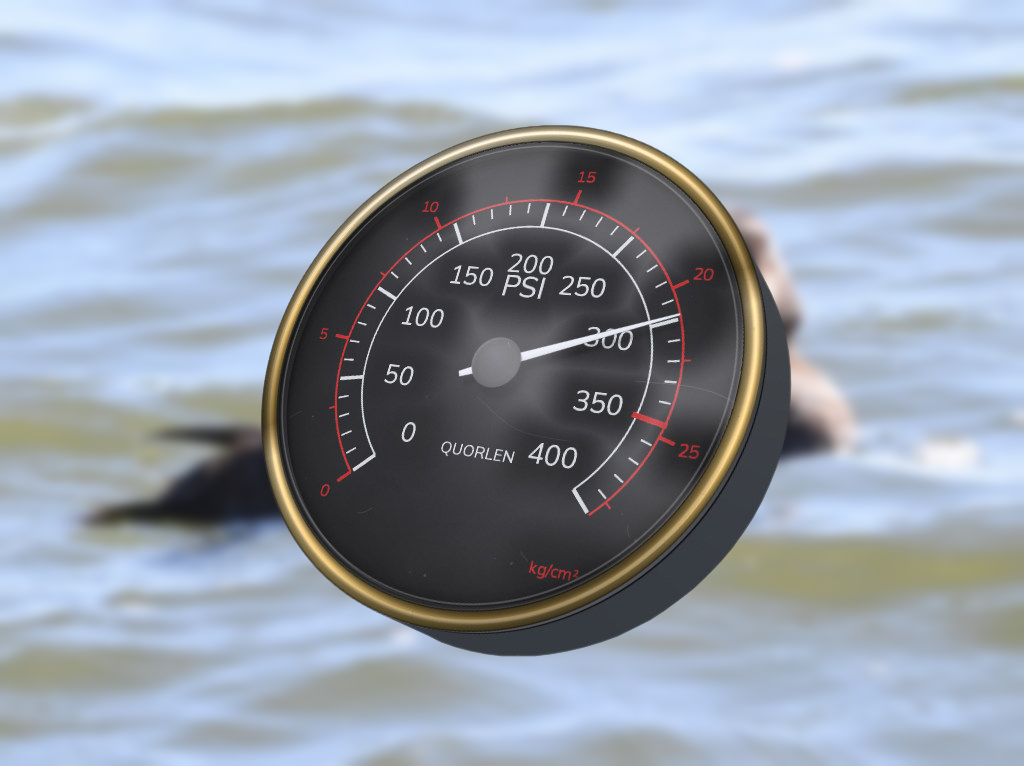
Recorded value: 300,psi
